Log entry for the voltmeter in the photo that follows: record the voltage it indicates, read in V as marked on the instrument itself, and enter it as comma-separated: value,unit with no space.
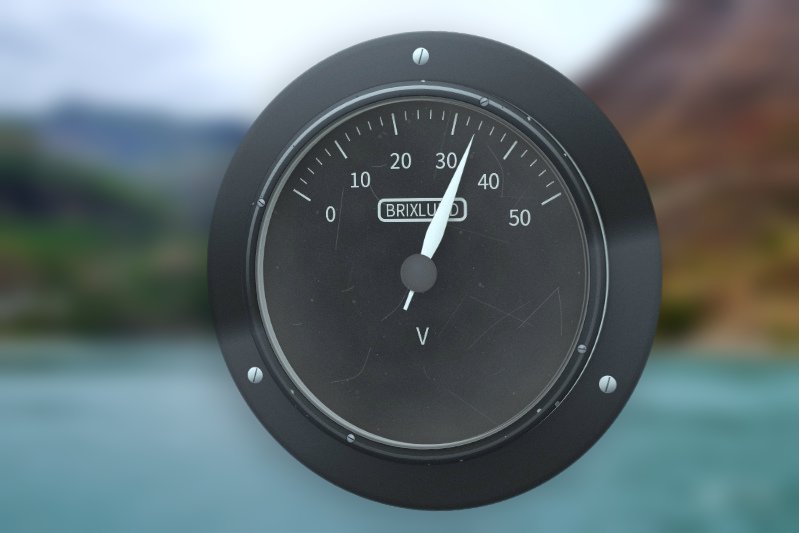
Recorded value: 34,V
